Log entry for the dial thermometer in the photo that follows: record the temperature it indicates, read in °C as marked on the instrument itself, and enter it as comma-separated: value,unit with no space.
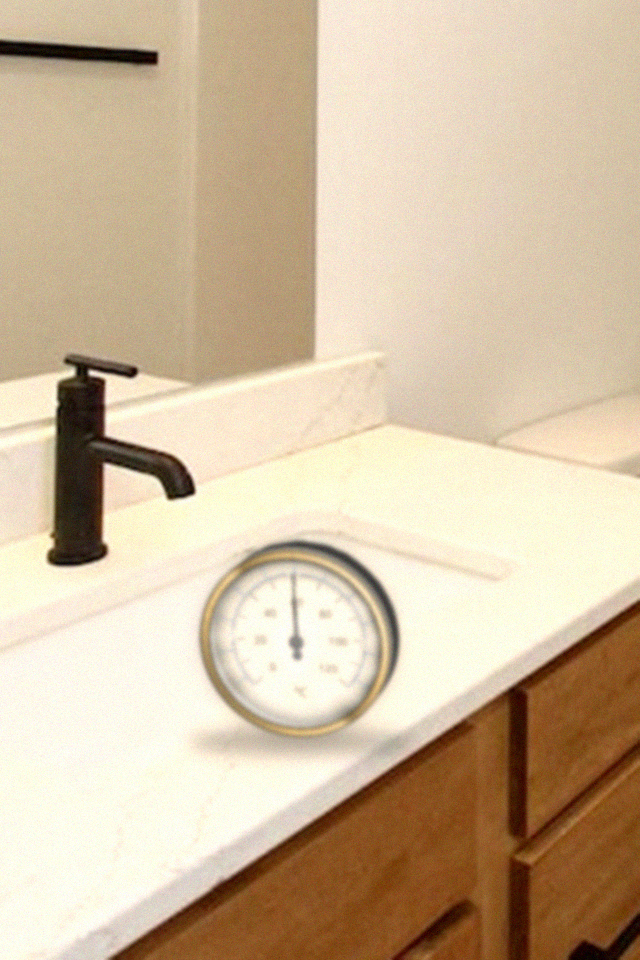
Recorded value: 60,°C
